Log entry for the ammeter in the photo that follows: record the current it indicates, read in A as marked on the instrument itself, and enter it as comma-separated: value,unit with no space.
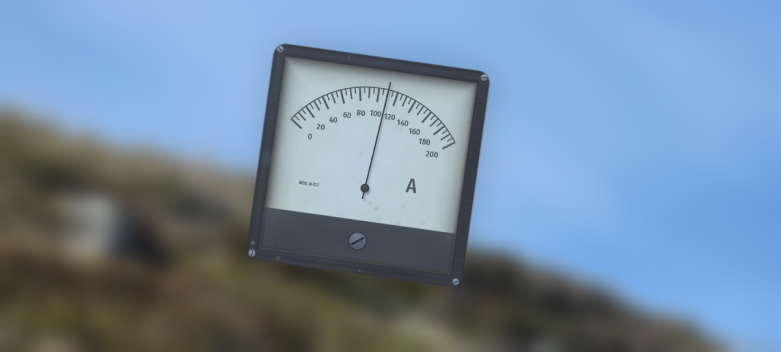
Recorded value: 110,A
